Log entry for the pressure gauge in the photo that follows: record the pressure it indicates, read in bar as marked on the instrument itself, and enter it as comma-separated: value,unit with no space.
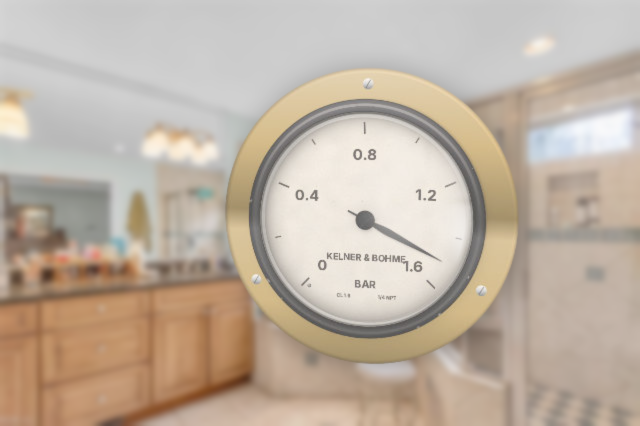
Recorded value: 1.5,bar
